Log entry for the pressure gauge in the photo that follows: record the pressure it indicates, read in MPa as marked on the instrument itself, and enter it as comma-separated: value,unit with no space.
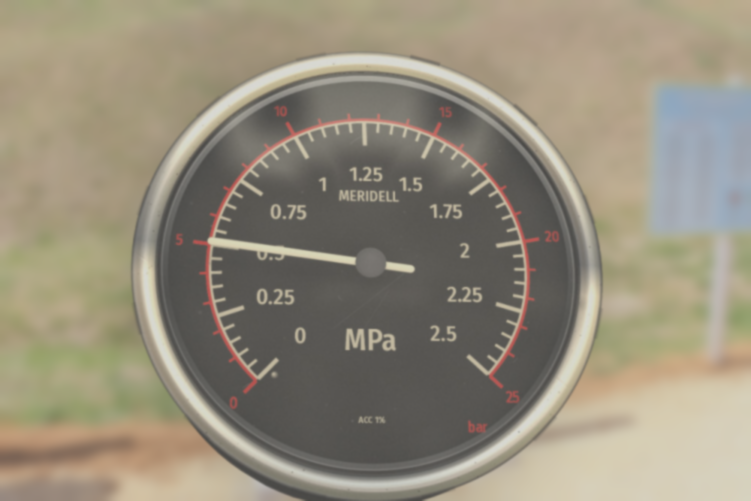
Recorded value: 0.5,MPa
